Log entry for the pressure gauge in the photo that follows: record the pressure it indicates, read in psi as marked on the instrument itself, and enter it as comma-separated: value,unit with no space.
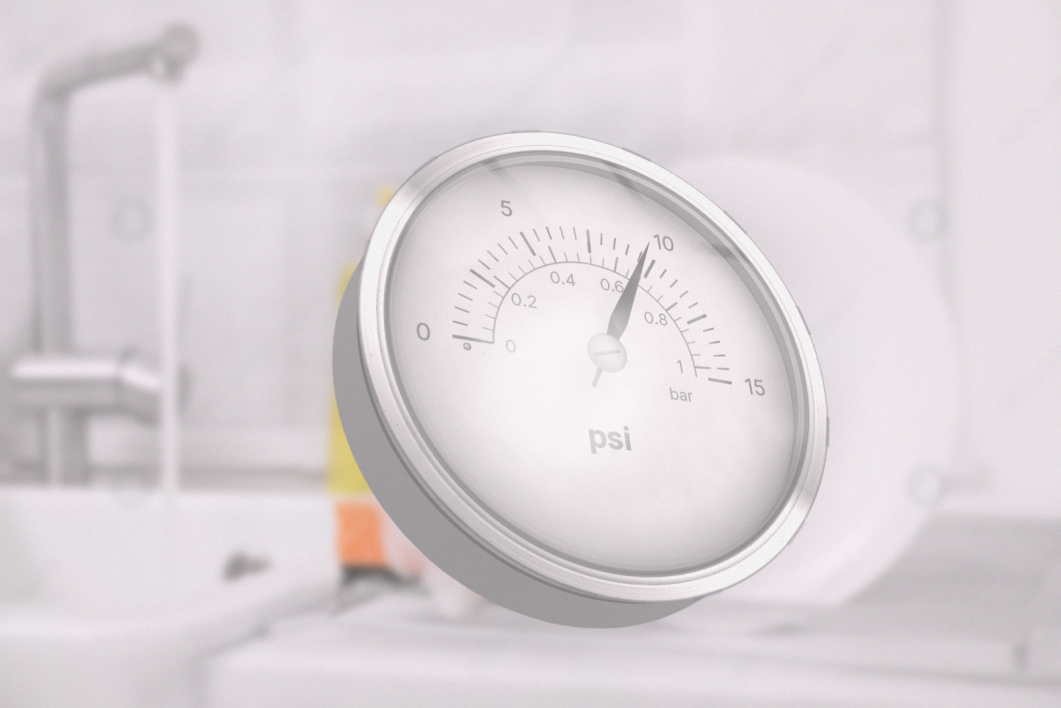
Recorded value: 9.5,psi
